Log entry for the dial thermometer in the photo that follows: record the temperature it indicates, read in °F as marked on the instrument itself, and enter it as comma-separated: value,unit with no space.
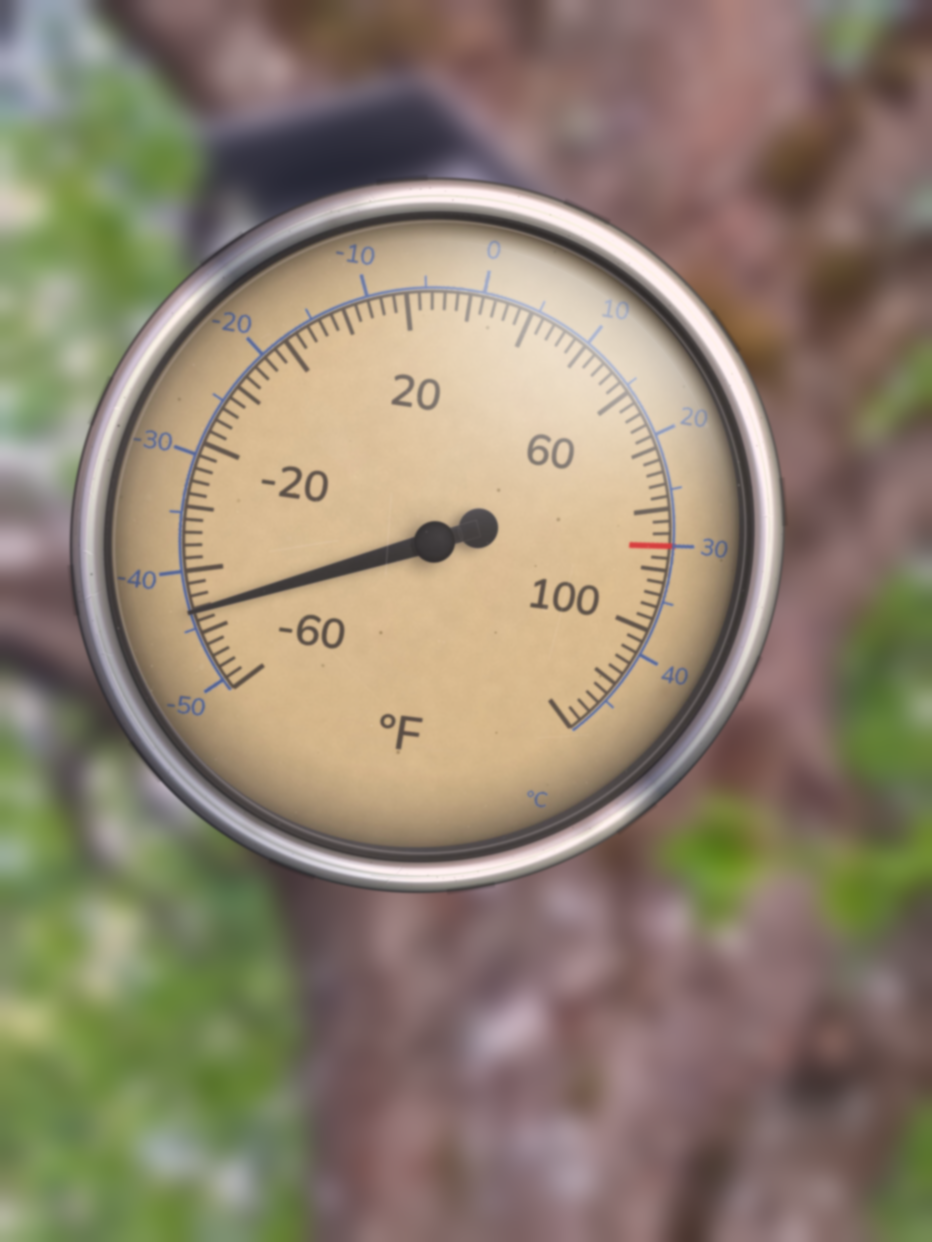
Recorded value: -46,°F
